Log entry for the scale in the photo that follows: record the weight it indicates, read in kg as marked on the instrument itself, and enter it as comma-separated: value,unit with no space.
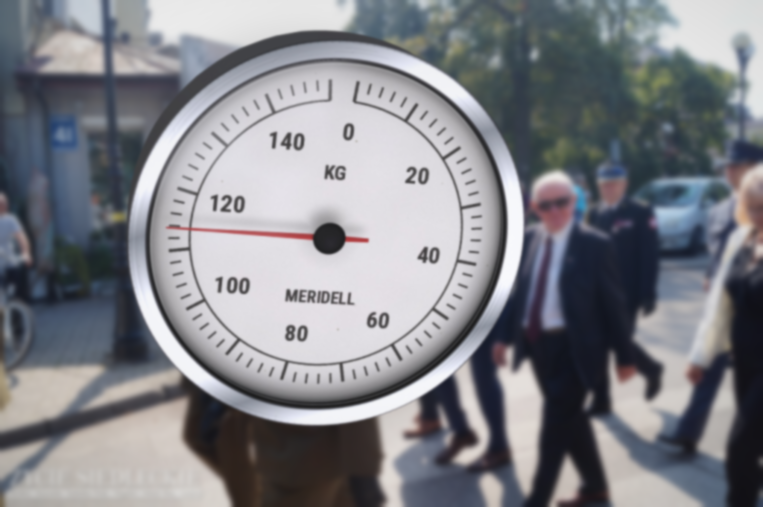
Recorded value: 114,kg
